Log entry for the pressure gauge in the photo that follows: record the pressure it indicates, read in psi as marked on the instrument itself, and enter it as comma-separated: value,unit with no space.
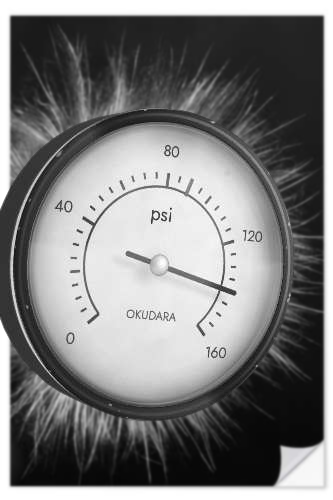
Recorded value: 140,psi
